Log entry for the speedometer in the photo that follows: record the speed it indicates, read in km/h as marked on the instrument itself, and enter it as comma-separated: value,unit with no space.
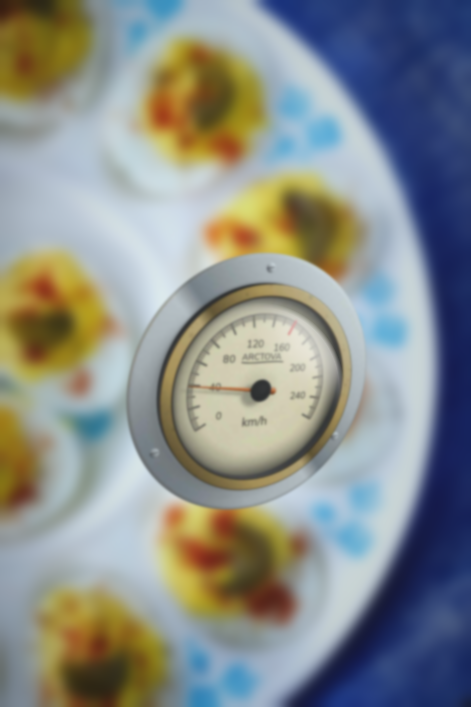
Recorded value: 40,km/h
